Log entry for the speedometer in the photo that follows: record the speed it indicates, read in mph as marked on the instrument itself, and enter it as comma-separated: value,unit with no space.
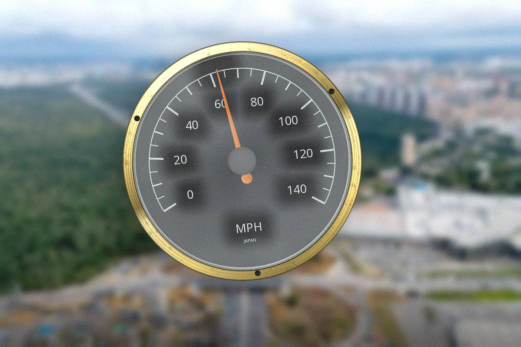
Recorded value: 62.5,mph
